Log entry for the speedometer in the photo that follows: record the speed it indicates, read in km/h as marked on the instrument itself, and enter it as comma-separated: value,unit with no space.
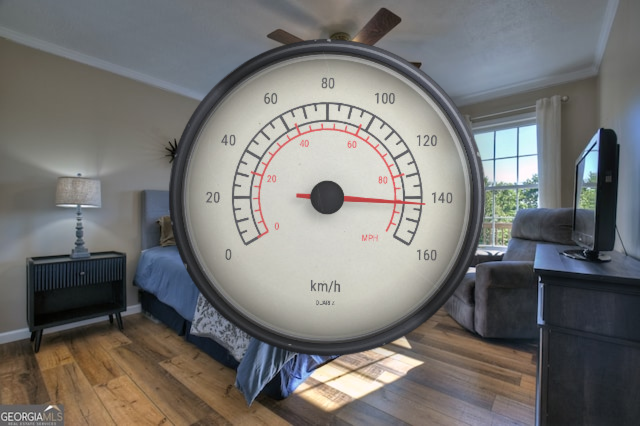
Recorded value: 142.5,km/h
